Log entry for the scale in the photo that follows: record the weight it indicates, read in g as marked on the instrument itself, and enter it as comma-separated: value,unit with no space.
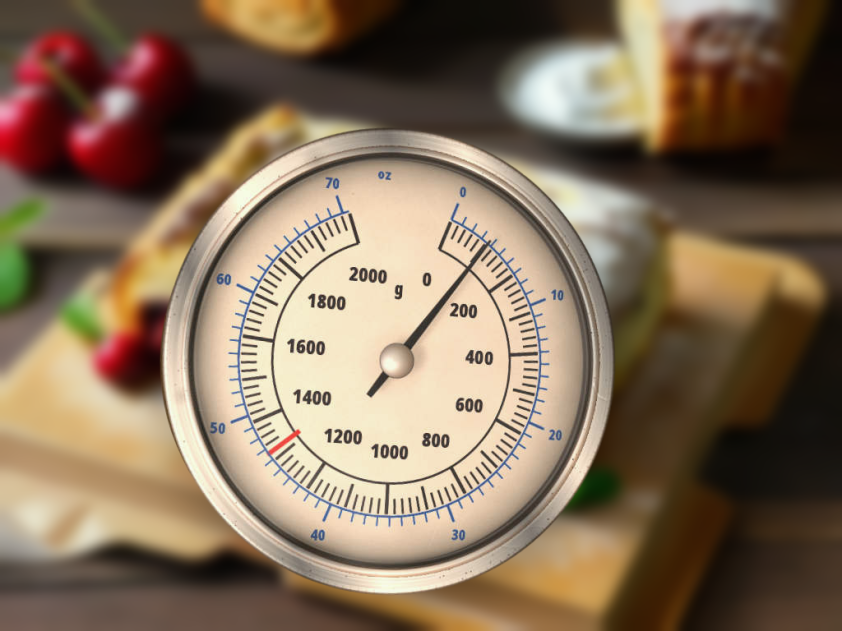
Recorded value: 100,g
